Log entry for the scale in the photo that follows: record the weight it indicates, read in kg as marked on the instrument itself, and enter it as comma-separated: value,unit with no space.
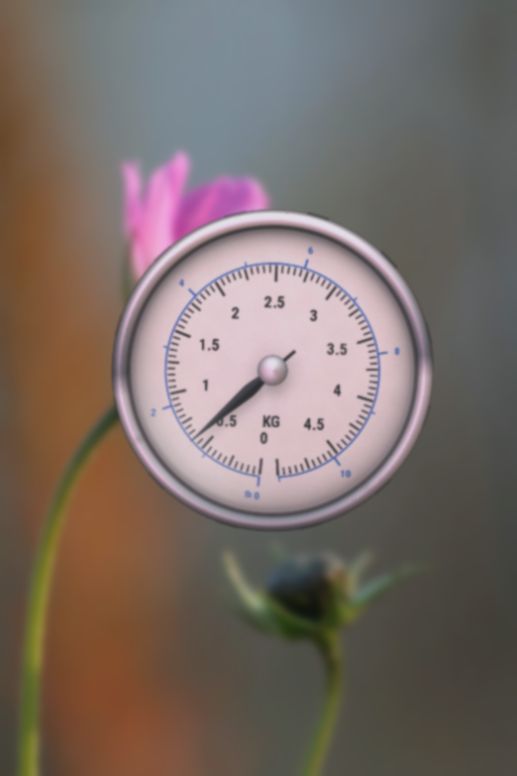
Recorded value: 0.6,kg
